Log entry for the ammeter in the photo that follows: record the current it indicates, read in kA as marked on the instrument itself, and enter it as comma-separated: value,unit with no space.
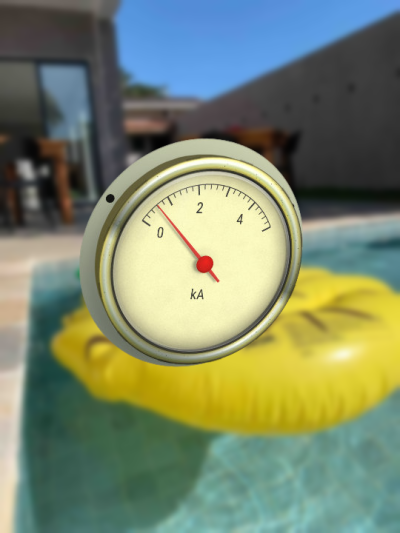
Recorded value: 0.6,kA
